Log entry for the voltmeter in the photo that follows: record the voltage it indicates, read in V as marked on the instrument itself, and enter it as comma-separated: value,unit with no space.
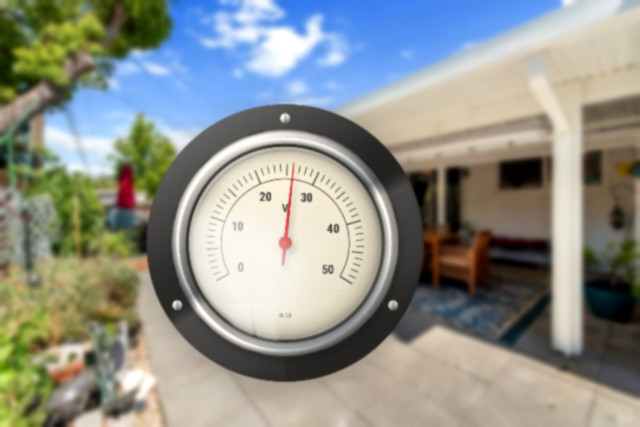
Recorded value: 26,V
